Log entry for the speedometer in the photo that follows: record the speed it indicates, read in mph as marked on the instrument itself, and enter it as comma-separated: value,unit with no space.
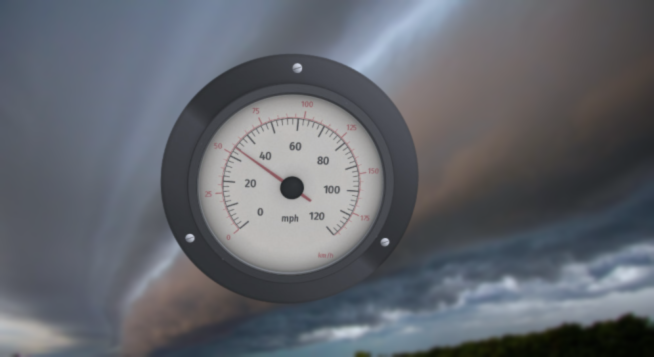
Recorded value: 34,mph
